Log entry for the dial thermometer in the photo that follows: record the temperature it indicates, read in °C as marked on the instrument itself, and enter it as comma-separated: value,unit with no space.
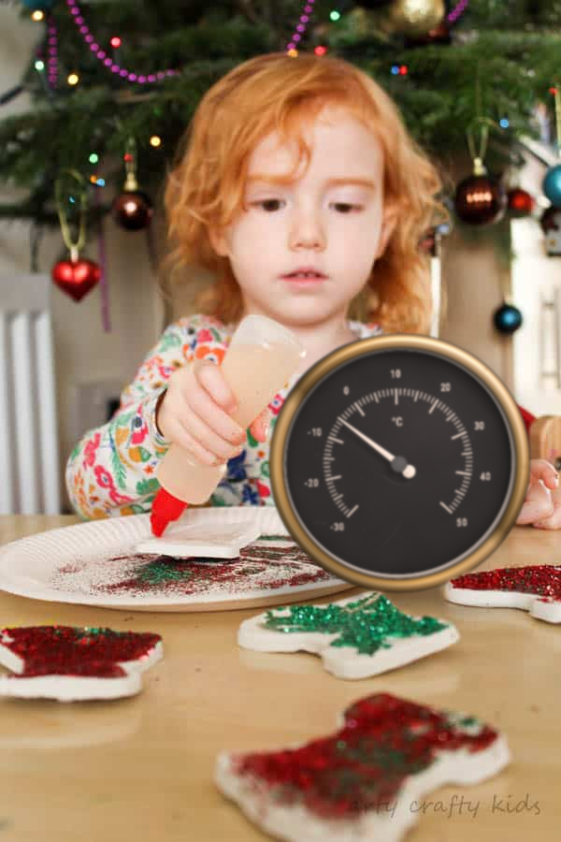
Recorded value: -5,°C
